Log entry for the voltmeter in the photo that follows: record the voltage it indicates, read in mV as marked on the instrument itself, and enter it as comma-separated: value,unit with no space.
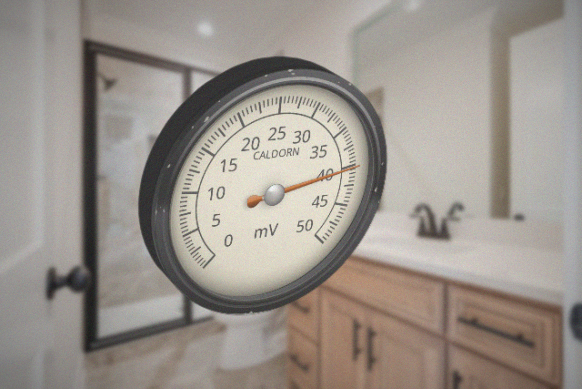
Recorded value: 40,mV
